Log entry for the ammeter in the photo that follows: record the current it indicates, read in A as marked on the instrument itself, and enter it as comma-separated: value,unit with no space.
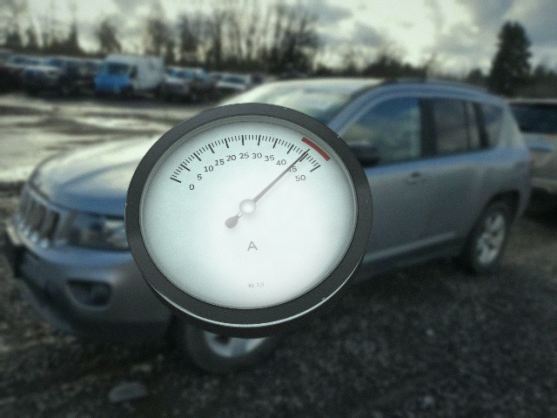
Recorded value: 45,A
